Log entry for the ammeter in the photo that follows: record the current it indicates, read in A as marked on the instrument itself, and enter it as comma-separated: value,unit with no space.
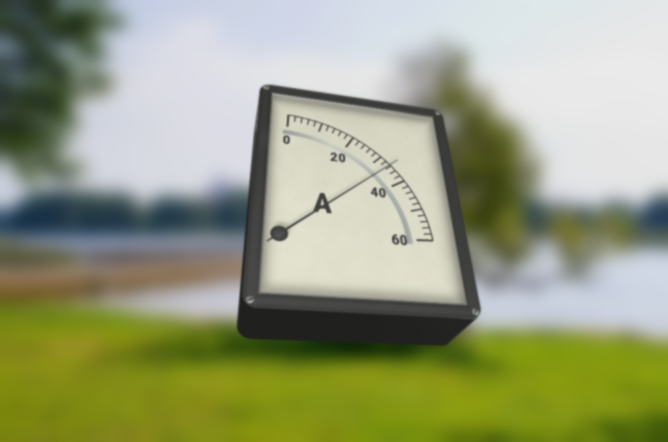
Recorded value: 34,A
